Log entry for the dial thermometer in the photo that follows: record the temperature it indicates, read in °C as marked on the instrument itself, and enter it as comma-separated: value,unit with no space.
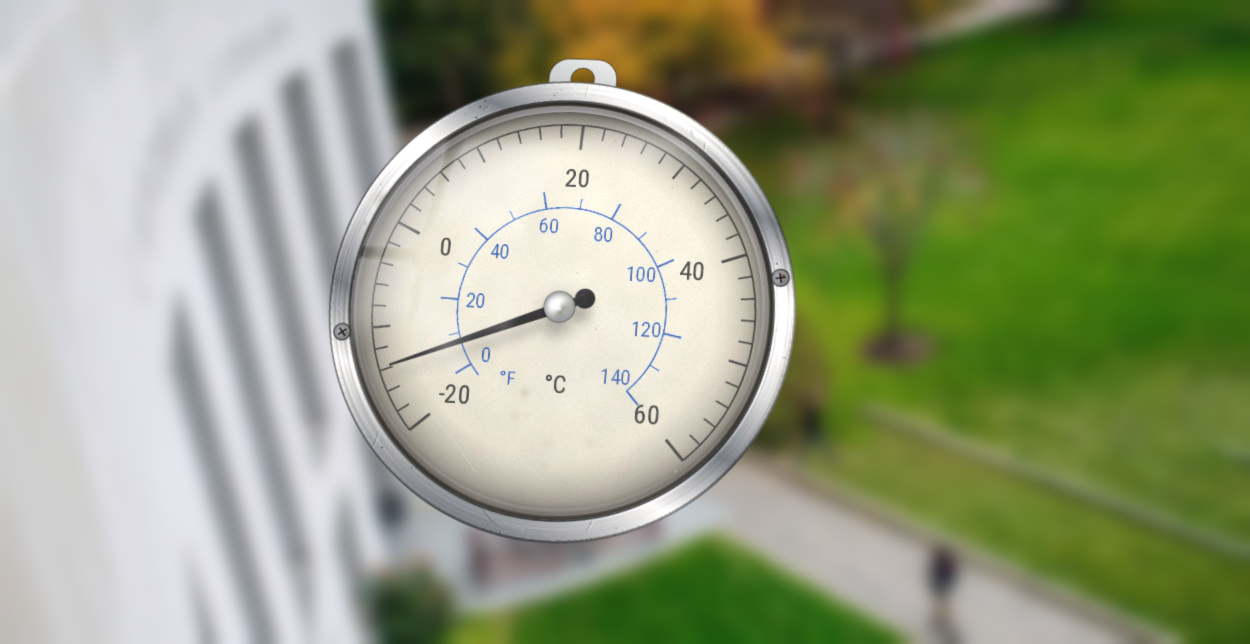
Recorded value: -14,°C
